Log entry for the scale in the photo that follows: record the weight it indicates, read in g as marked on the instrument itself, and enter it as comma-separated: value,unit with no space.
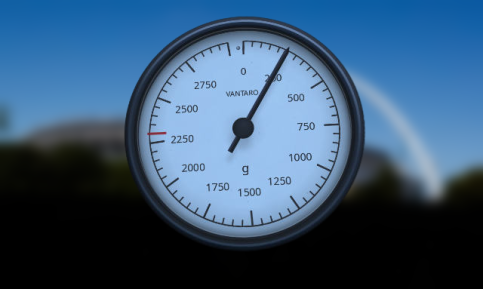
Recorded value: 250,g
